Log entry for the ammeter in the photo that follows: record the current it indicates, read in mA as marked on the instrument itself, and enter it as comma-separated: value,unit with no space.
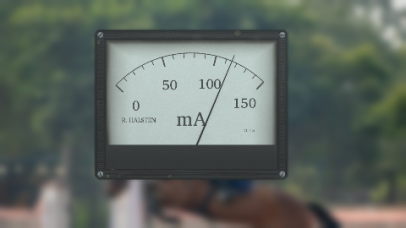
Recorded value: 115,mA
